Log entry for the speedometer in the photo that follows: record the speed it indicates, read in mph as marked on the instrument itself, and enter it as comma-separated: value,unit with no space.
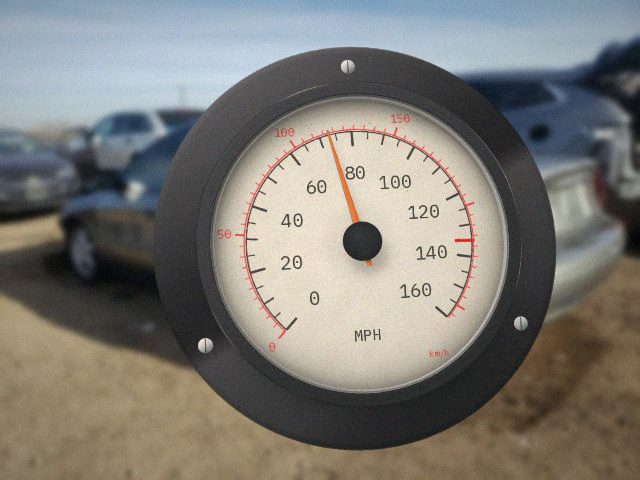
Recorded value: 72.5,mph
